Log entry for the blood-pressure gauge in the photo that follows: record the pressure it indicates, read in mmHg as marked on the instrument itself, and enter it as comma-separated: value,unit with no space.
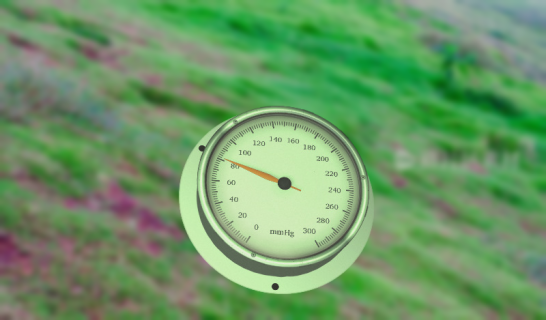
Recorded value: 80,mmHg
